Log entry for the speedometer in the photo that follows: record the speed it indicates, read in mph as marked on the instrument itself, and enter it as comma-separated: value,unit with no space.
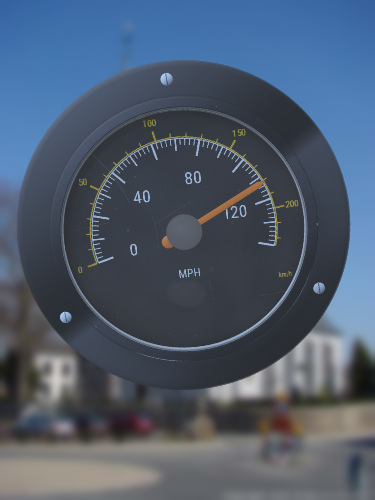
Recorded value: 112,mph
